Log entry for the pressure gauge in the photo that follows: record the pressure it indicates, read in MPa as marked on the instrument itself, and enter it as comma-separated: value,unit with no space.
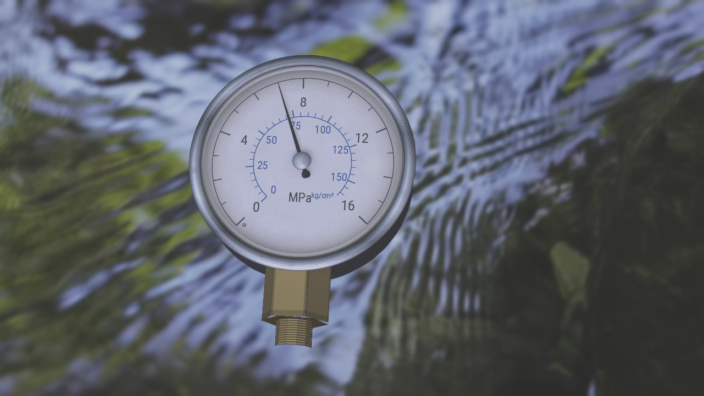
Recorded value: 7,MPa
